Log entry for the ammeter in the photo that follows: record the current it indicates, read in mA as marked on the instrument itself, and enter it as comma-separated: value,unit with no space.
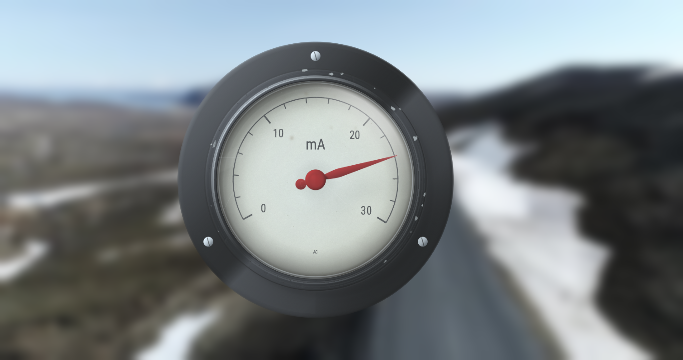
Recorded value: 24,mA
